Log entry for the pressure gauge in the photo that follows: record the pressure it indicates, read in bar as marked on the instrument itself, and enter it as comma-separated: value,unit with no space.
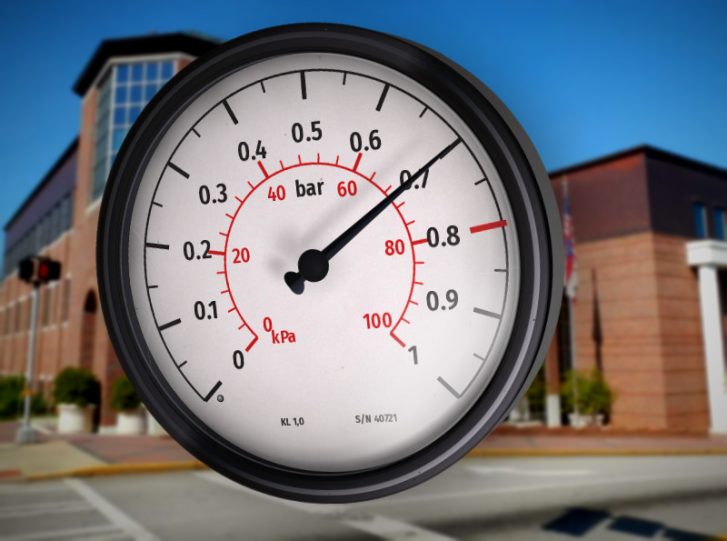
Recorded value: 0.7,bar
